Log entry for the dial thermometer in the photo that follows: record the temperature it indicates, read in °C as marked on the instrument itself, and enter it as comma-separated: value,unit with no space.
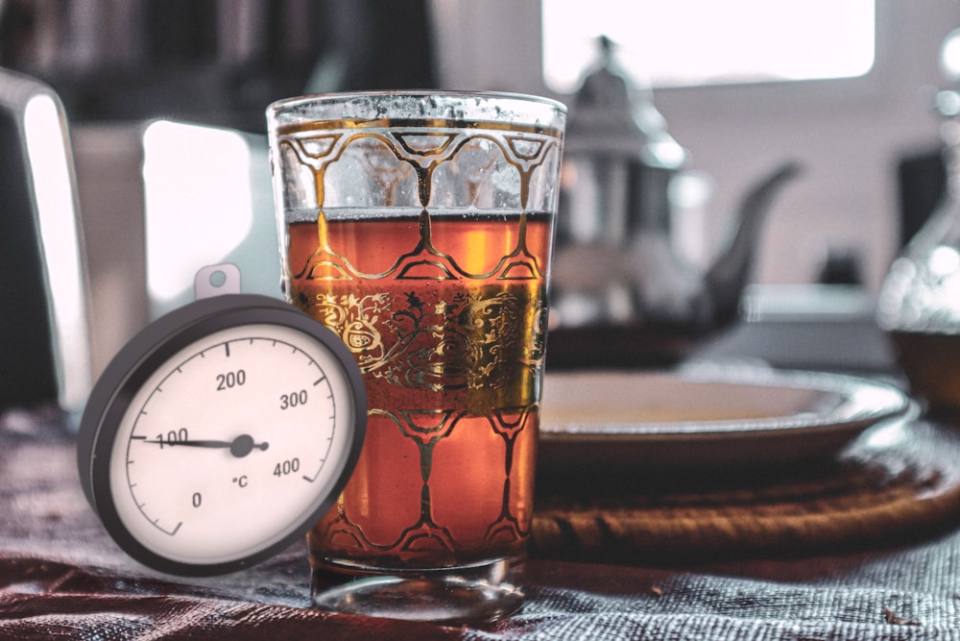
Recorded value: 100,°C
